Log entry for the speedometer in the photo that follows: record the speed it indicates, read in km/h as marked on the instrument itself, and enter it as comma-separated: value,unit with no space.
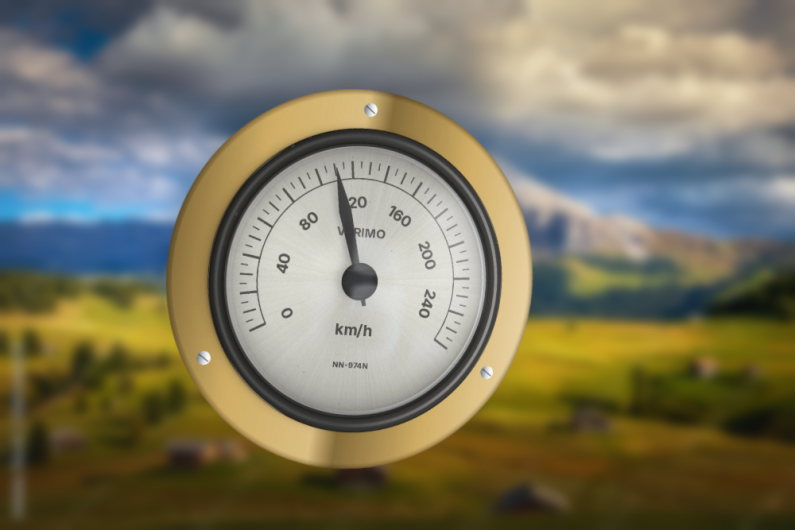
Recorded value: 110,km/h
